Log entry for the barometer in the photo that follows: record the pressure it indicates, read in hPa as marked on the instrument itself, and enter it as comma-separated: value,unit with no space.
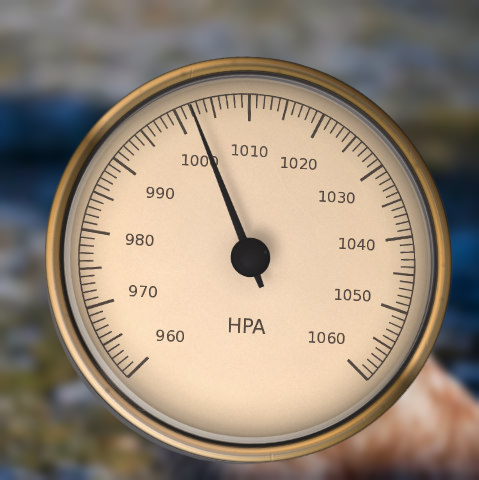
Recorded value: 1002,hPa
